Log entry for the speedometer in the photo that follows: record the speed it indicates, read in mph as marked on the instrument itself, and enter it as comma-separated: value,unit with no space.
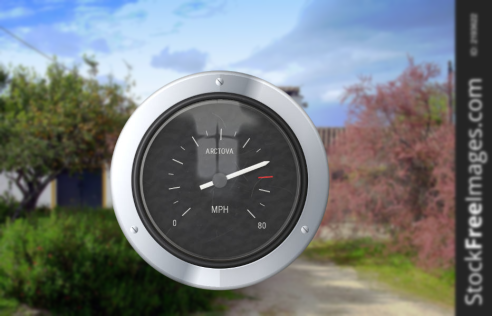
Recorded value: 60,mph
